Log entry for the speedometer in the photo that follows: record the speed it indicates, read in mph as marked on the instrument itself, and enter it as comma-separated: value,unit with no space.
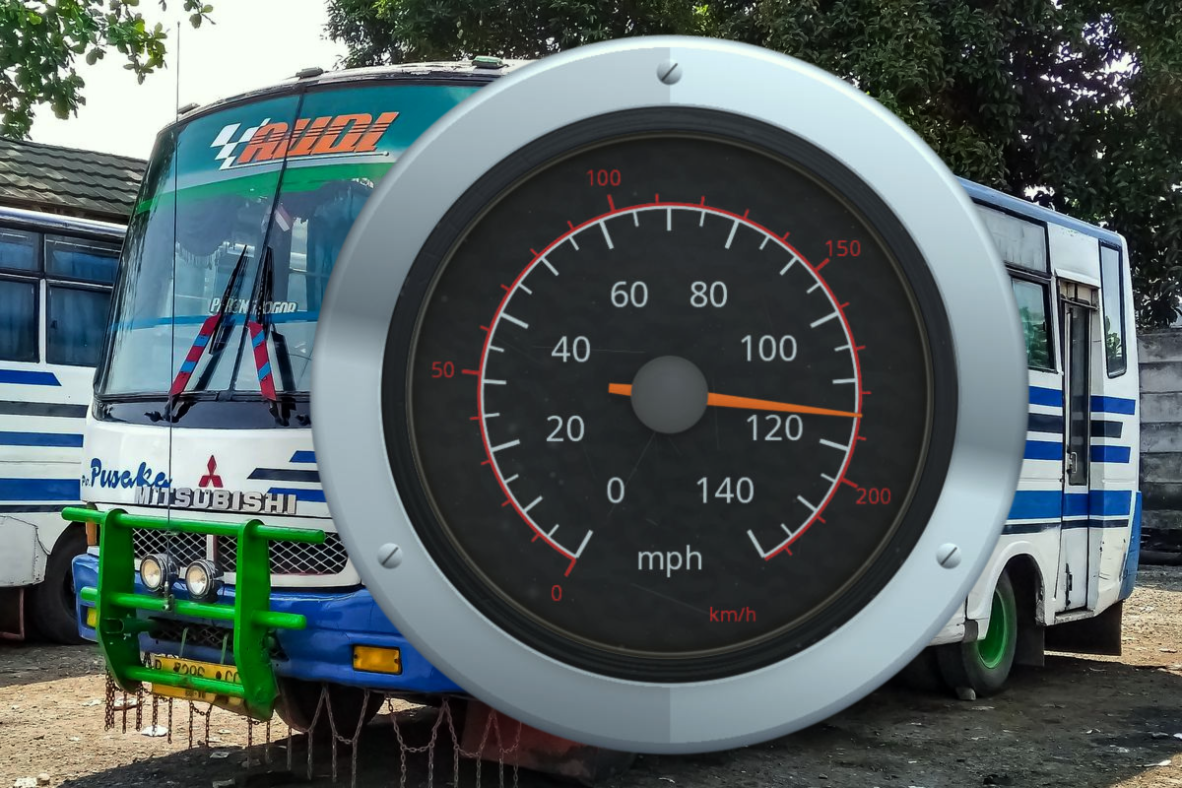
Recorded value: 115,mph
